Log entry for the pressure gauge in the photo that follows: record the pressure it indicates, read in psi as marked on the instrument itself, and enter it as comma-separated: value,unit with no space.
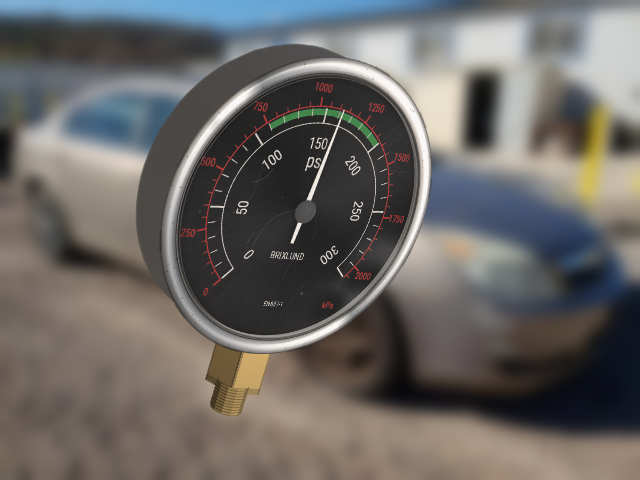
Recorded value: 160,psi
